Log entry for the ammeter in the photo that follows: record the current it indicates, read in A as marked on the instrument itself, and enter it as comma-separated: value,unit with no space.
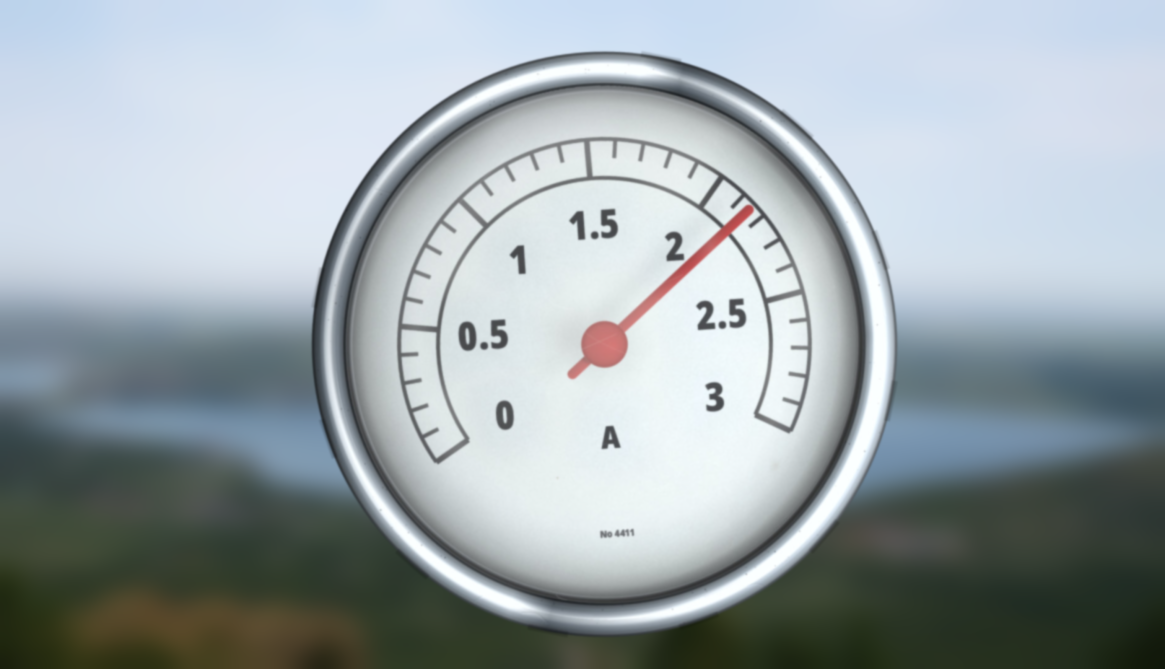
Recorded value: 2.15,A
